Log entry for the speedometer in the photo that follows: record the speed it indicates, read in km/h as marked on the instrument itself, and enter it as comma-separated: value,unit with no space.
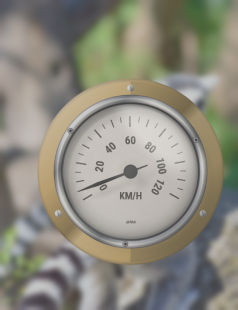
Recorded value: 5,km/h
